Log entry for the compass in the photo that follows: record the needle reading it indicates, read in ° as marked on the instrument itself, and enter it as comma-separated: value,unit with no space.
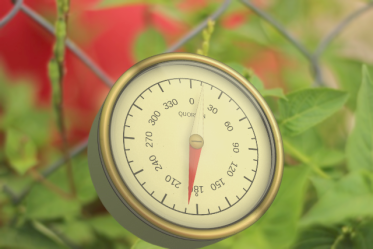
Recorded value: 190,°
